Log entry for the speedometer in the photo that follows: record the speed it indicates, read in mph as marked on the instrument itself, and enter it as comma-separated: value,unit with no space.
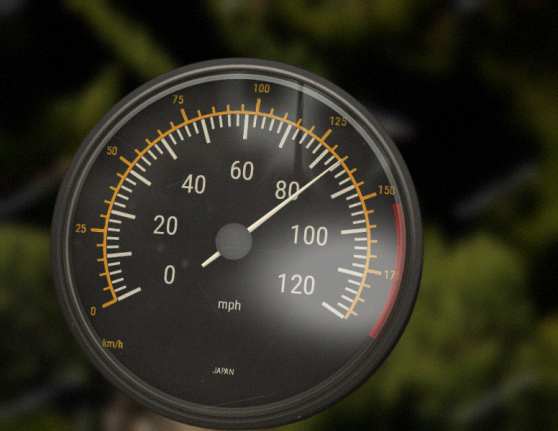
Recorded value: 84,mph
